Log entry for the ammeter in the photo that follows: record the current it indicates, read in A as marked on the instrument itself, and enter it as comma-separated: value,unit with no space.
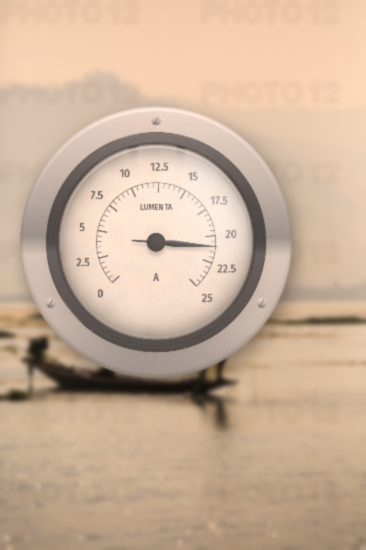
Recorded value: 21,A
